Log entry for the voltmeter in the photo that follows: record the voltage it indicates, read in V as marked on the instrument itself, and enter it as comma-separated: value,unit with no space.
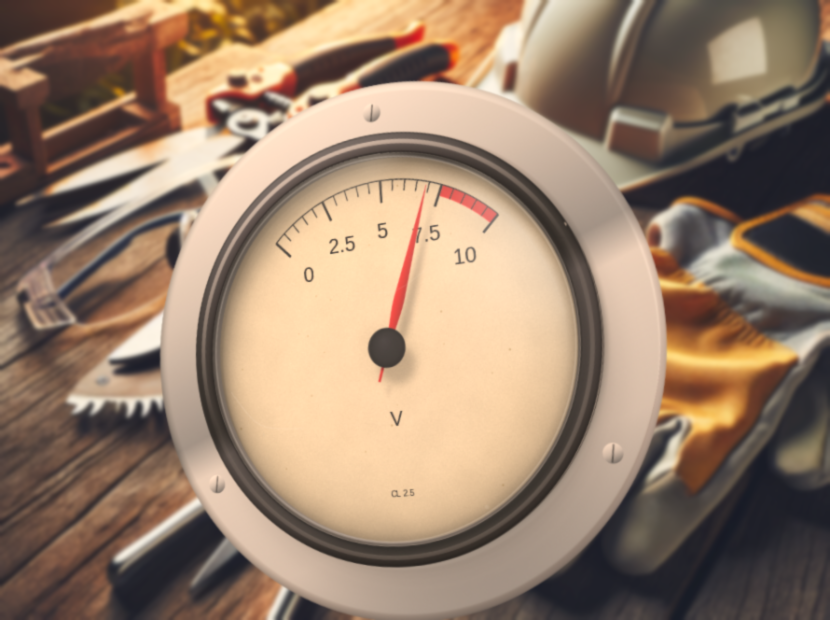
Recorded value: 7,V
